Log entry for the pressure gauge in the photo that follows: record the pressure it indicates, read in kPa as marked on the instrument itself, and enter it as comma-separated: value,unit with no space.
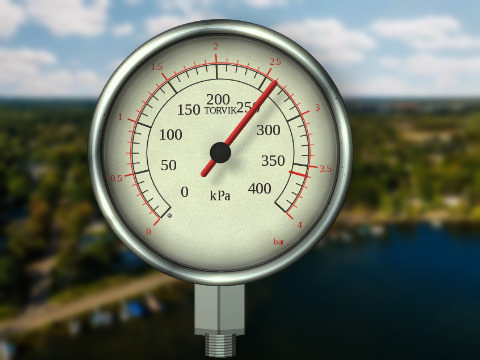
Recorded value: 260,kPa
